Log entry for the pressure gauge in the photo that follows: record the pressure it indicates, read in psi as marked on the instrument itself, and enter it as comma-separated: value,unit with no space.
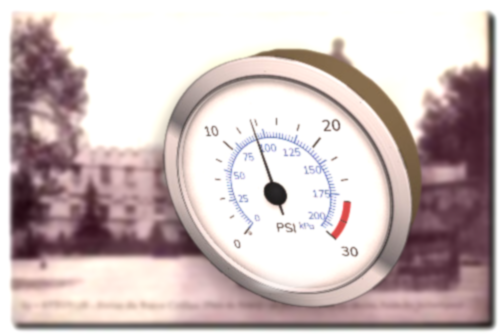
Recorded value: 14,psi
